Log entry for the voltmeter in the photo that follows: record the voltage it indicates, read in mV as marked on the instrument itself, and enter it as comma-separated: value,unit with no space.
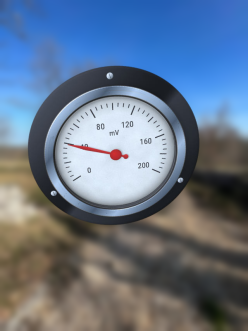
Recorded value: 40,mV
